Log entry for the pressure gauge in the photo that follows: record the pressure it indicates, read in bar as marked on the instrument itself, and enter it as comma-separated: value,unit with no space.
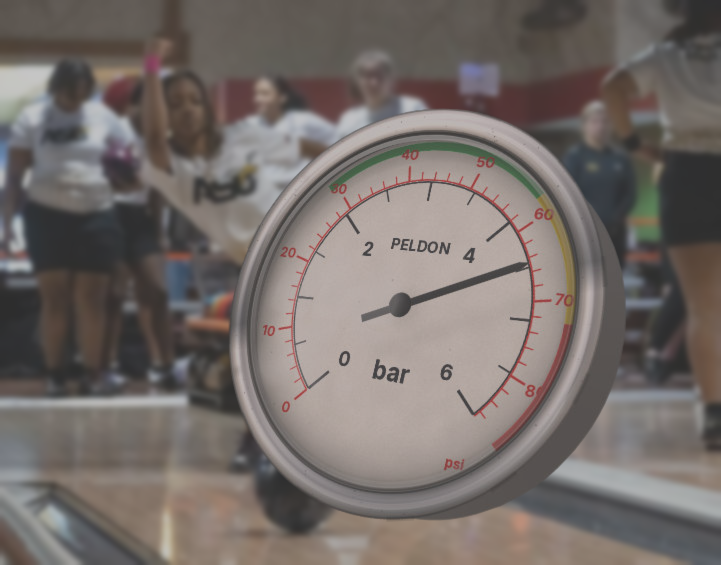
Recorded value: 4.5,bar
